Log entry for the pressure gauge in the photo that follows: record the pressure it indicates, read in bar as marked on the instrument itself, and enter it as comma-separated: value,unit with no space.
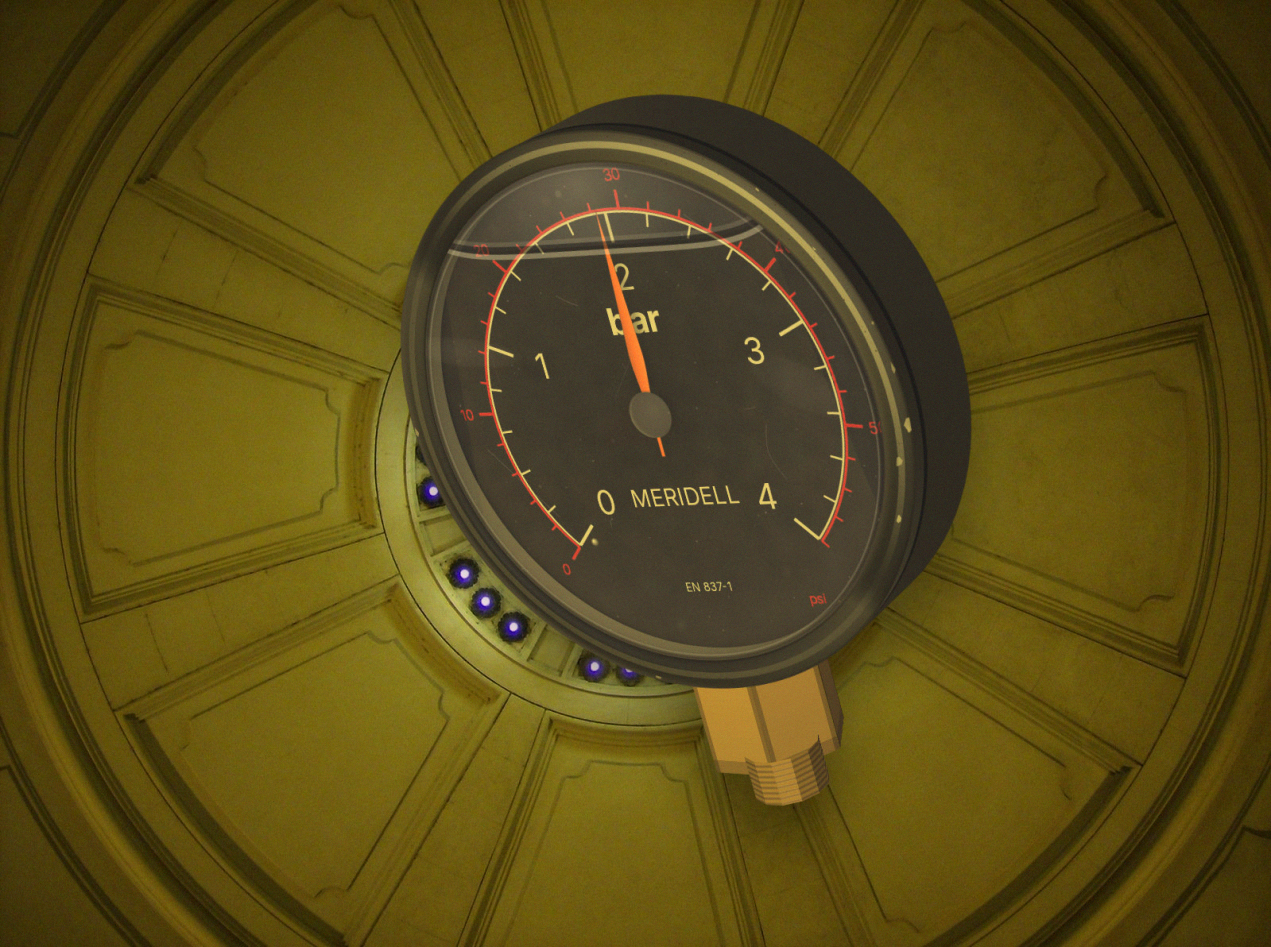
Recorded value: 2,bar
